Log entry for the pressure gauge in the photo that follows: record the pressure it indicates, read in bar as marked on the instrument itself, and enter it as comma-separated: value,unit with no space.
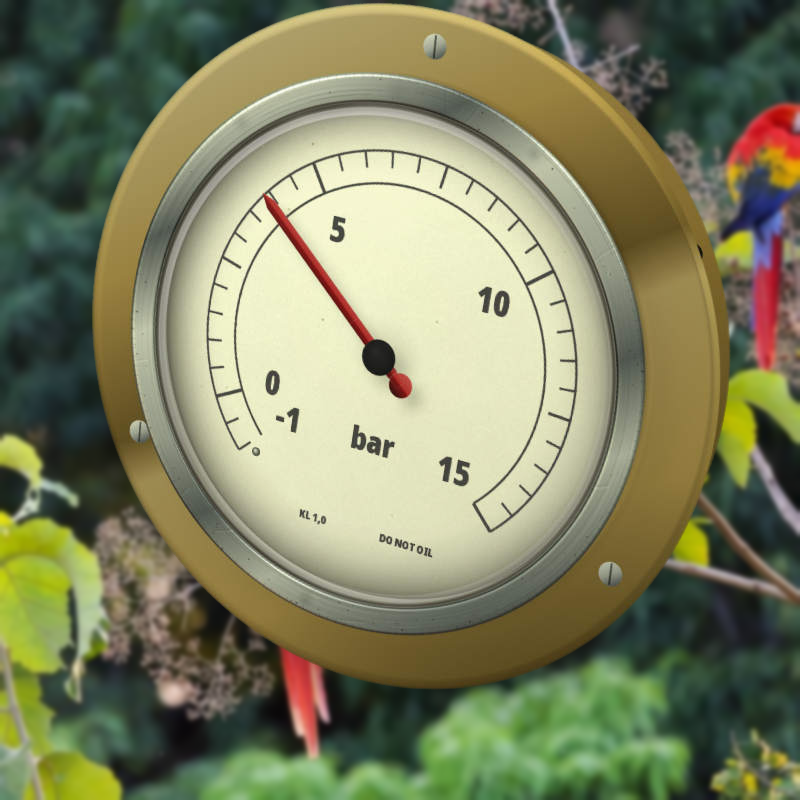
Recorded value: 4,bar
